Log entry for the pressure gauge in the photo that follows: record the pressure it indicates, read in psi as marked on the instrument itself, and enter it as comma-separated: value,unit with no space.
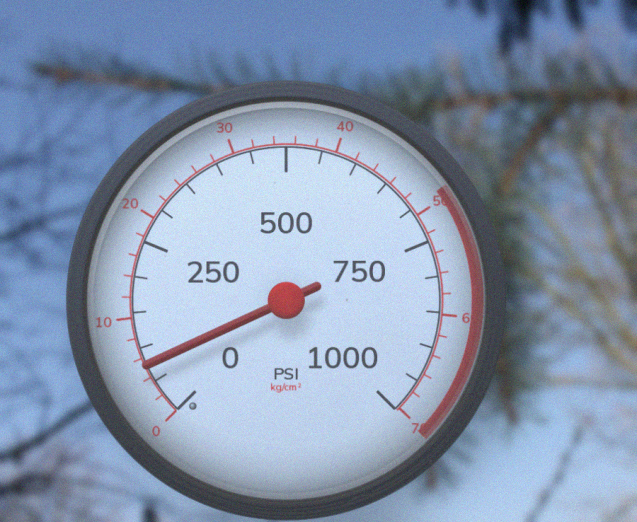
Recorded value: 75,psi
